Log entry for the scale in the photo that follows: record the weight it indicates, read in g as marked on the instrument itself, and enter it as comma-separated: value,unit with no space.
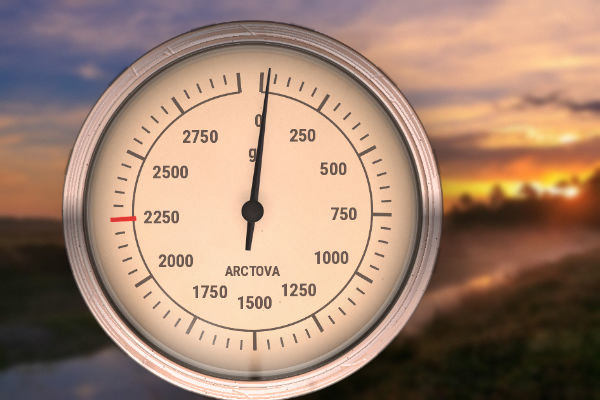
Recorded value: 25,g
